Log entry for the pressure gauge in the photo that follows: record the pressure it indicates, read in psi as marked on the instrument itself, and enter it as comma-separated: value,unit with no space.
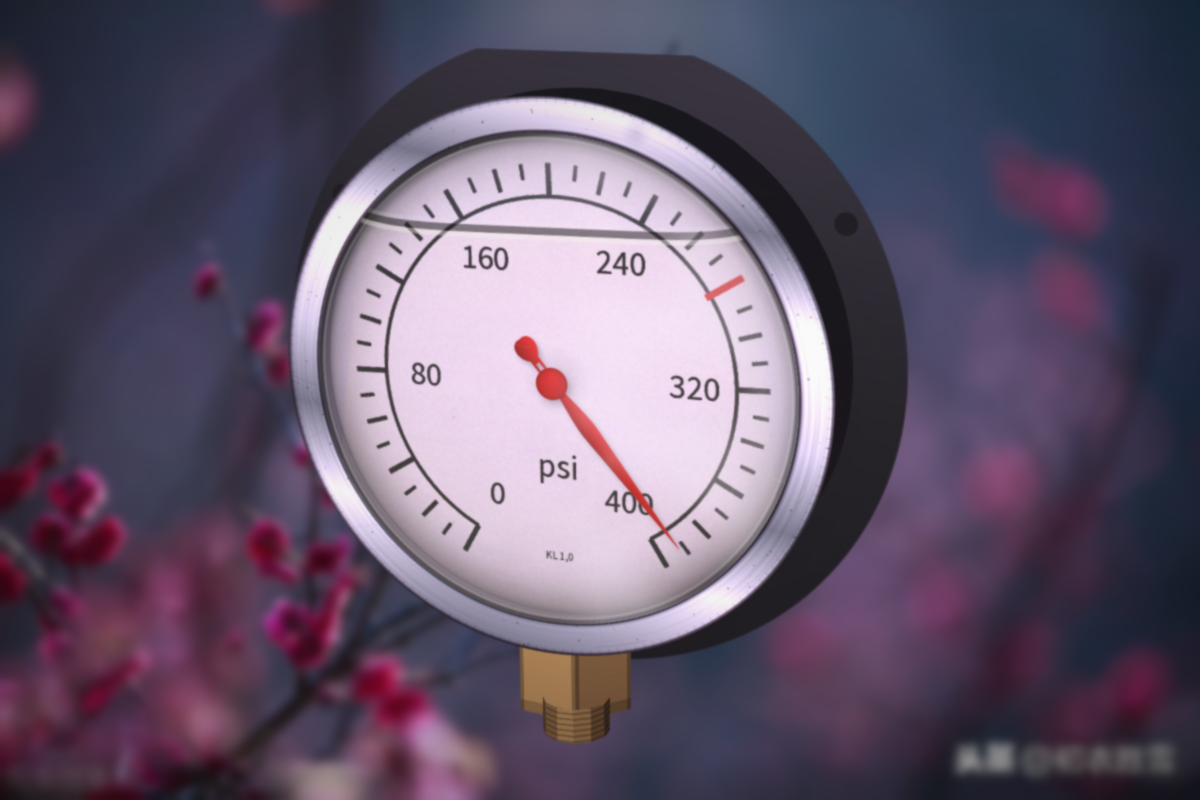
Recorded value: 390,psi
